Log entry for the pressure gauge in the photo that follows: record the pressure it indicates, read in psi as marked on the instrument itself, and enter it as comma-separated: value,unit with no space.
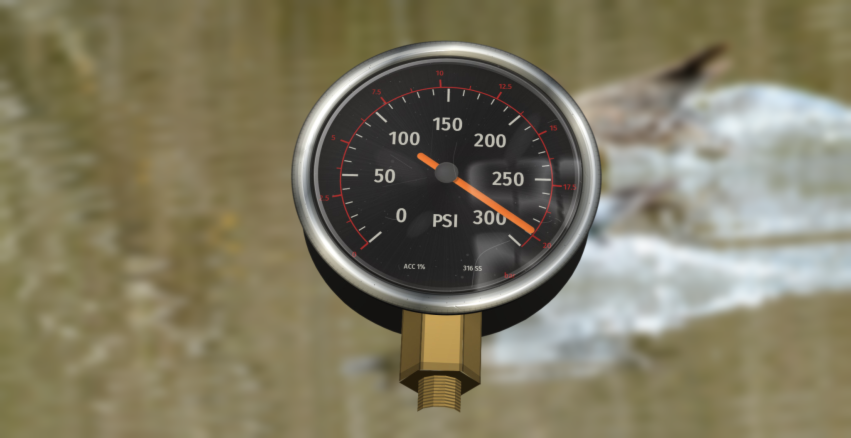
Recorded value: 290,psi
